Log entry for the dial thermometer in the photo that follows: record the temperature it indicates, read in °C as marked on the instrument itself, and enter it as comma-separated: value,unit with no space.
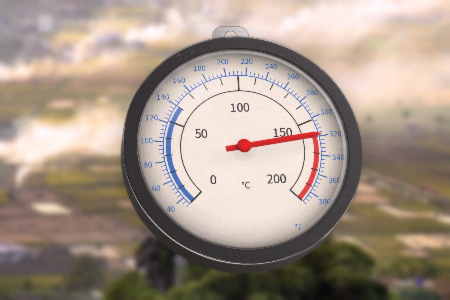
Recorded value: 160,°C
